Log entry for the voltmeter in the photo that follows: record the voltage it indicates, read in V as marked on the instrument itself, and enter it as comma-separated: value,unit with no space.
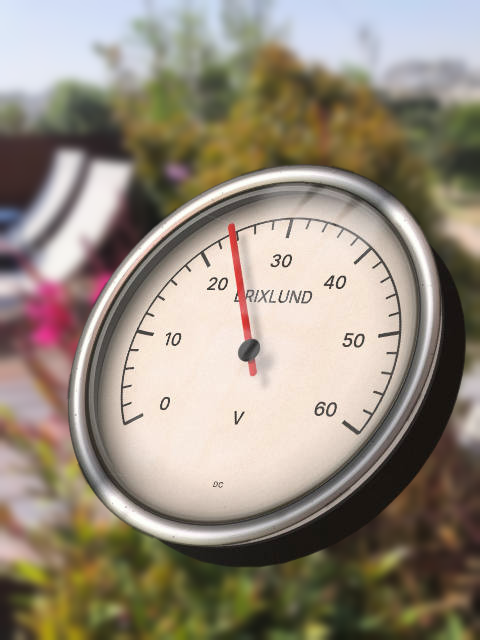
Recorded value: 24,V
